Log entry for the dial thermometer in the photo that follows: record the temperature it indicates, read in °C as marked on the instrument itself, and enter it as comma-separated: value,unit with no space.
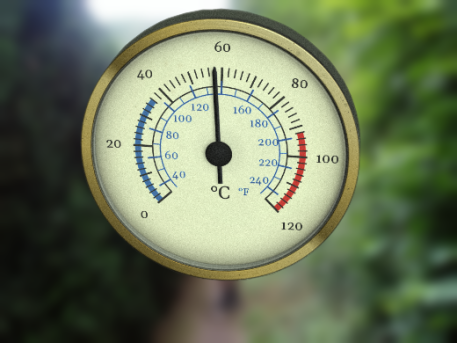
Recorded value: 58,°C
